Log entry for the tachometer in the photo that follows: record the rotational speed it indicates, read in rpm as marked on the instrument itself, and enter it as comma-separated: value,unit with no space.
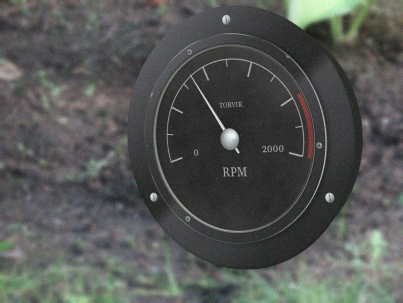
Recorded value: 700,rpm
